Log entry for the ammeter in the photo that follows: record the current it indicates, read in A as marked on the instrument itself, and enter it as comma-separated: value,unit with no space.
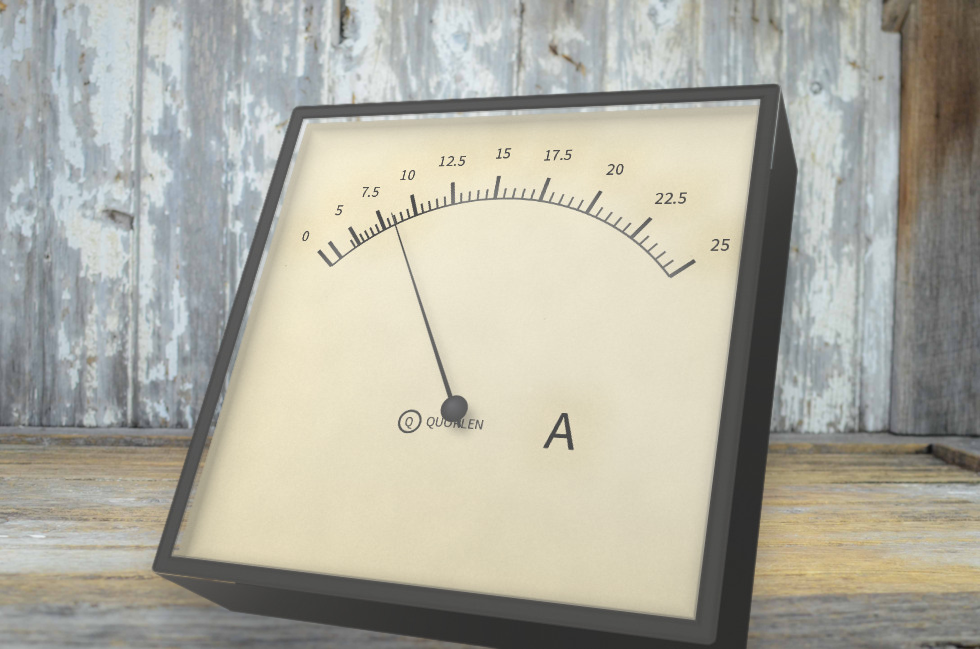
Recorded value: 8.5,A
